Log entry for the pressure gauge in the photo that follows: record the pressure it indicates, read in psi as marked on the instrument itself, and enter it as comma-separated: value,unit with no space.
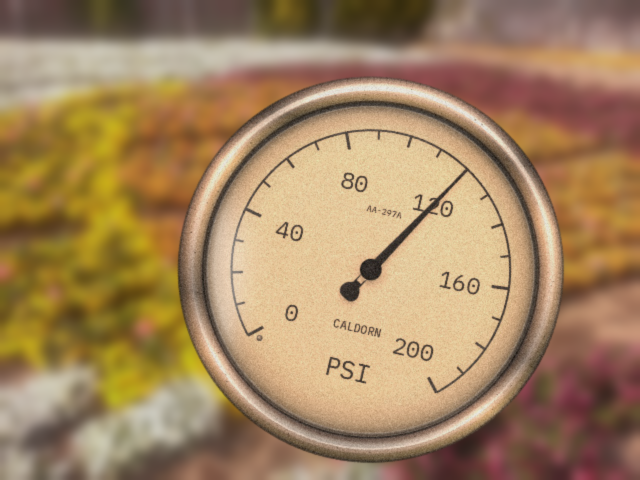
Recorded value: 120,psi
